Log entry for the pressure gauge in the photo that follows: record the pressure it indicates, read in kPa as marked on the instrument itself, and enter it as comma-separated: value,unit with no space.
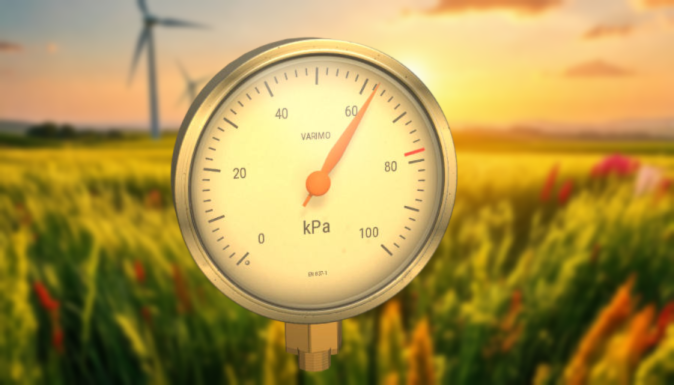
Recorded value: 62,kPa
